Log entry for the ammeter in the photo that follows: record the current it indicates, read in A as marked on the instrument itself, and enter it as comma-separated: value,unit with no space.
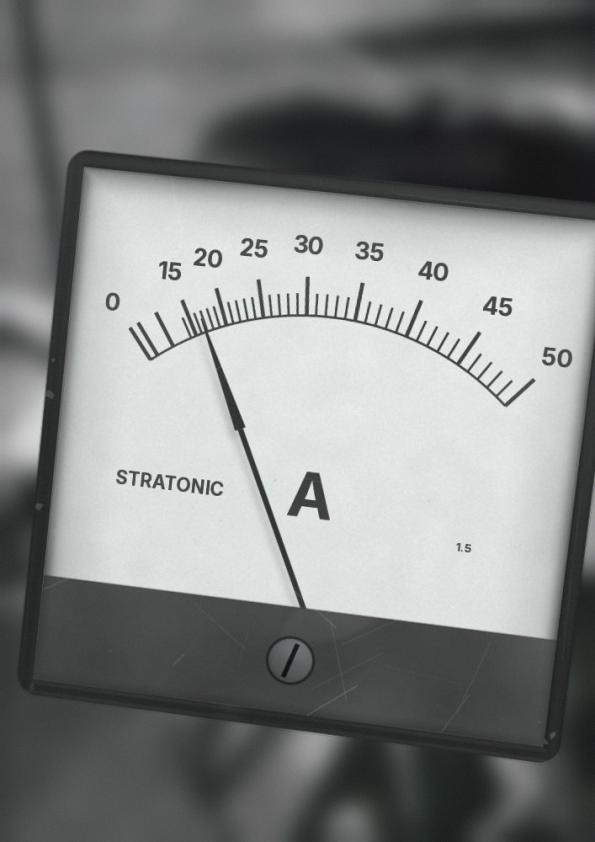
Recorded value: 17,A
